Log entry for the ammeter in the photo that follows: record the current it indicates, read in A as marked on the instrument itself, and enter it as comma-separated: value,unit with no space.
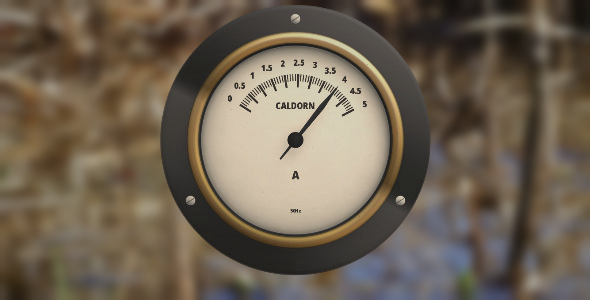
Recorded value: 4,A
